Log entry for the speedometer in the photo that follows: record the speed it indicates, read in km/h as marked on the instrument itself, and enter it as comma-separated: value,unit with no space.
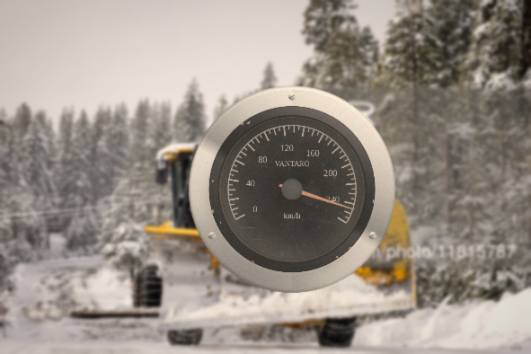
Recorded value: 245,km/h
